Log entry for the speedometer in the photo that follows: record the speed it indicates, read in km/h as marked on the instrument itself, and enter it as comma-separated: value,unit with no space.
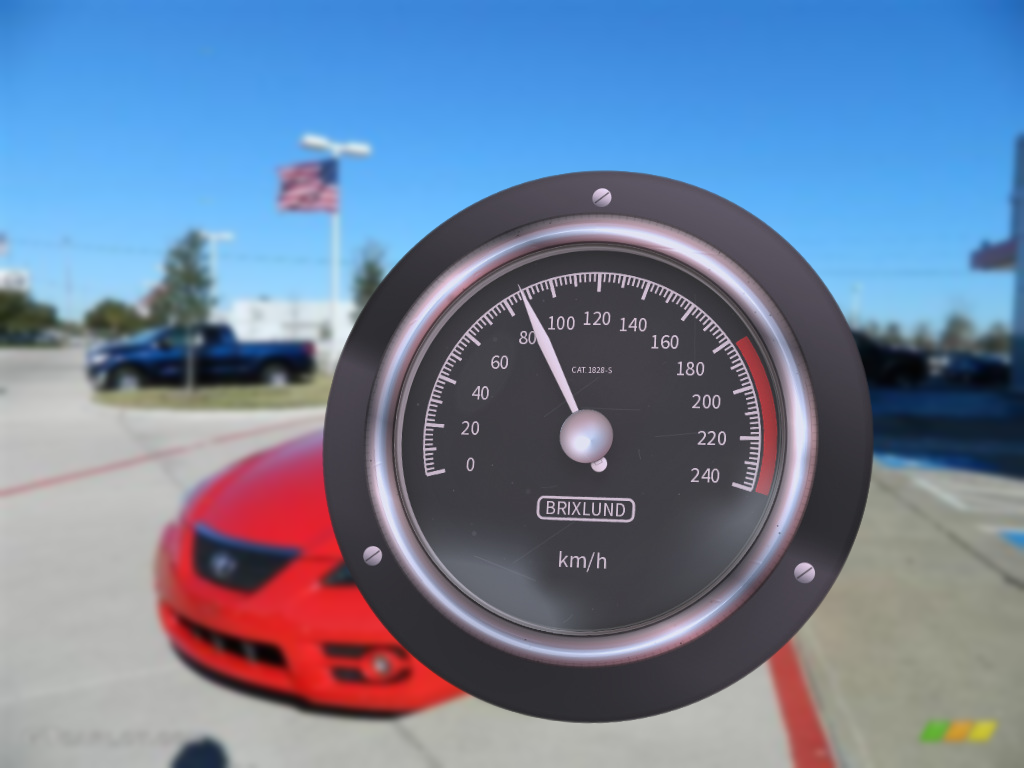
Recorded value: 88,km/h
